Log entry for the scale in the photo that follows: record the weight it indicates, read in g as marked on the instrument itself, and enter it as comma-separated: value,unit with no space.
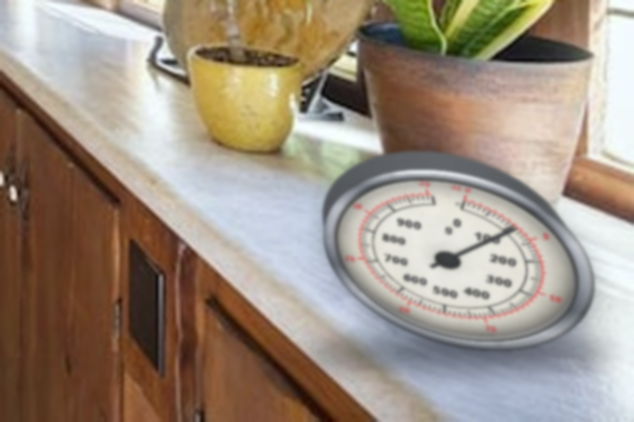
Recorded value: 100,g
